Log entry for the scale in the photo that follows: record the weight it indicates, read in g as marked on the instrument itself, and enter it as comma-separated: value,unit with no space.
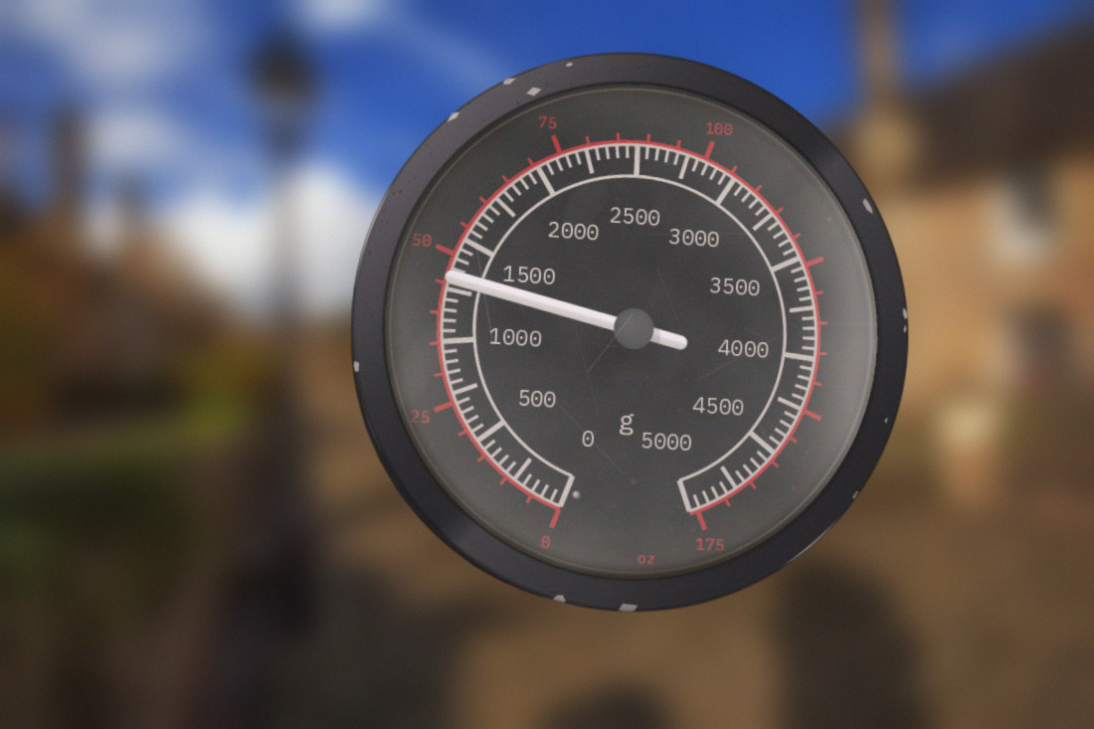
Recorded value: 1300,g
